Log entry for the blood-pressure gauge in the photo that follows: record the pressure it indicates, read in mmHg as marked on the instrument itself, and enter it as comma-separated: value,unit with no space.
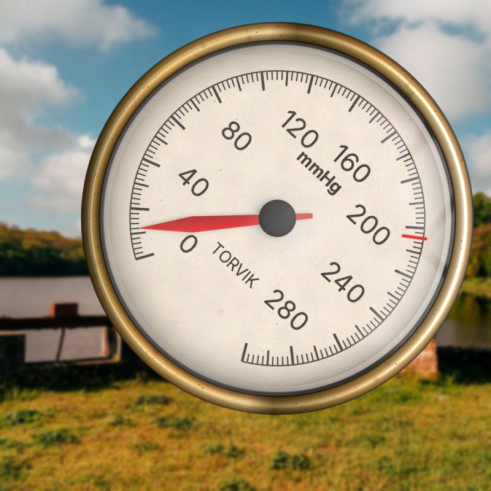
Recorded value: 12,mmHg
